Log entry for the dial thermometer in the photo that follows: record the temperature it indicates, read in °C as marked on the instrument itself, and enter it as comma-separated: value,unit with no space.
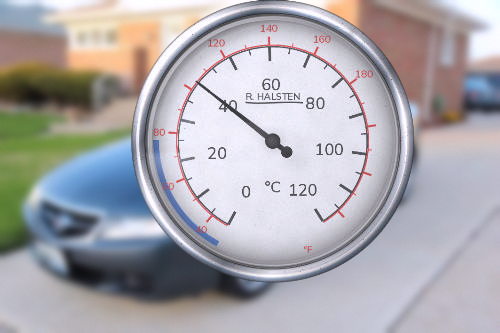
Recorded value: 40,°C
